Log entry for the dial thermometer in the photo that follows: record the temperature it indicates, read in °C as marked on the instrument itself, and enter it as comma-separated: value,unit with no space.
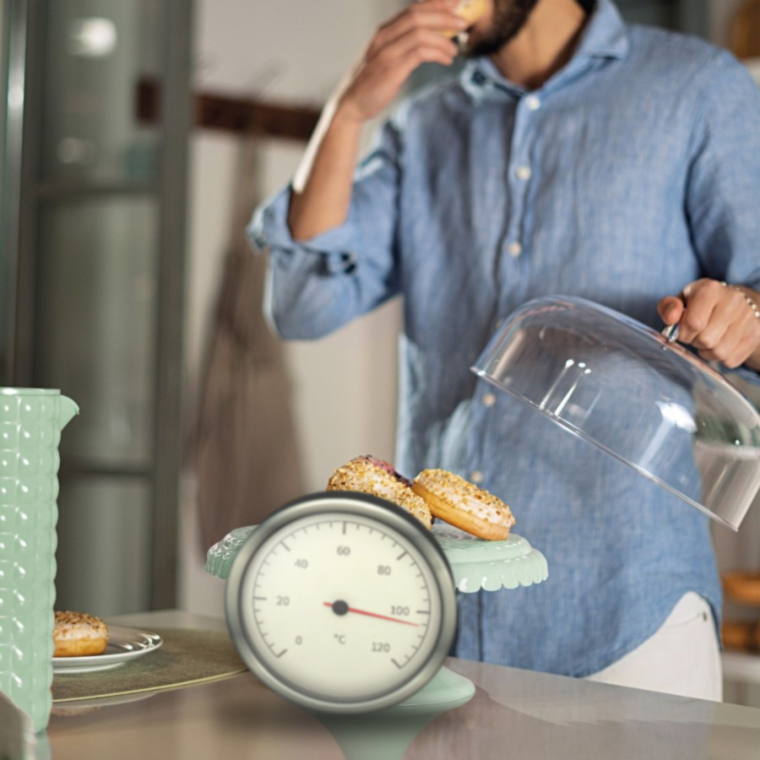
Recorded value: 104,°C
